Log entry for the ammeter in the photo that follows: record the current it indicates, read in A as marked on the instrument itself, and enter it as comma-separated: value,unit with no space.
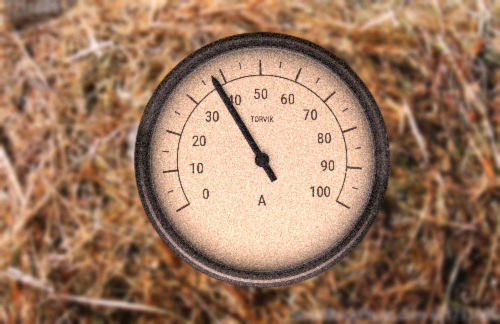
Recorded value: 37.5,A
